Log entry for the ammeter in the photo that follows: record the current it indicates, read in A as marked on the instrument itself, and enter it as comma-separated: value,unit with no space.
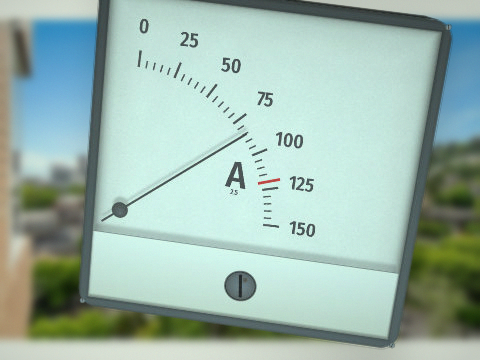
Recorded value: 85,A
